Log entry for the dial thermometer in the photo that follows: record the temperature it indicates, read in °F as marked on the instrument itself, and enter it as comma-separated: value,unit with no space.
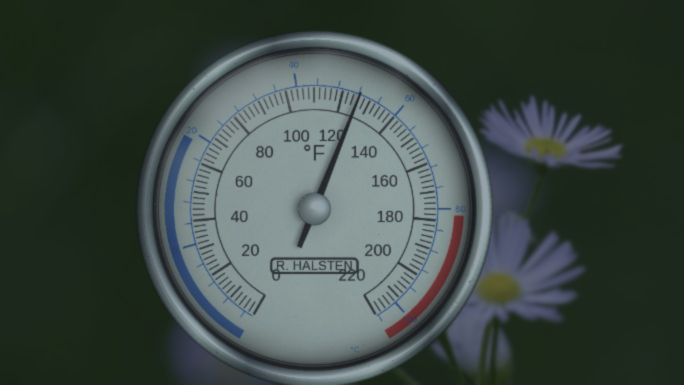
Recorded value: 126,°F
